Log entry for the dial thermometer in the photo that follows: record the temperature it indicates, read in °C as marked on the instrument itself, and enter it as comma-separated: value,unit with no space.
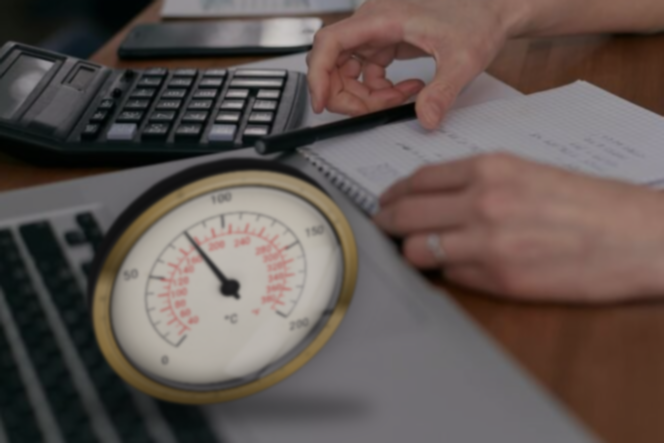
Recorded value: 80,°C
